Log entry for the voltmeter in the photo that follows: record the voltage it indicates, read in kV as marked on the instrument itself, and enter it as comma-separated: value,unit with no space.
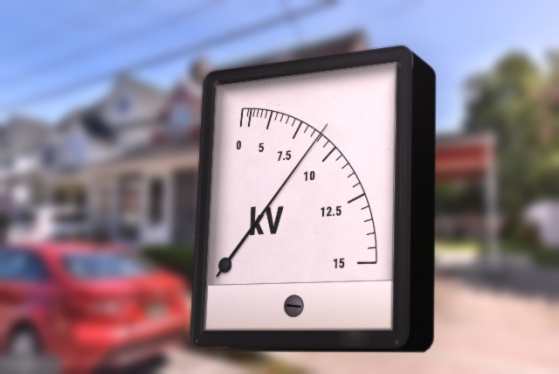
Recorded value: 9,kV
